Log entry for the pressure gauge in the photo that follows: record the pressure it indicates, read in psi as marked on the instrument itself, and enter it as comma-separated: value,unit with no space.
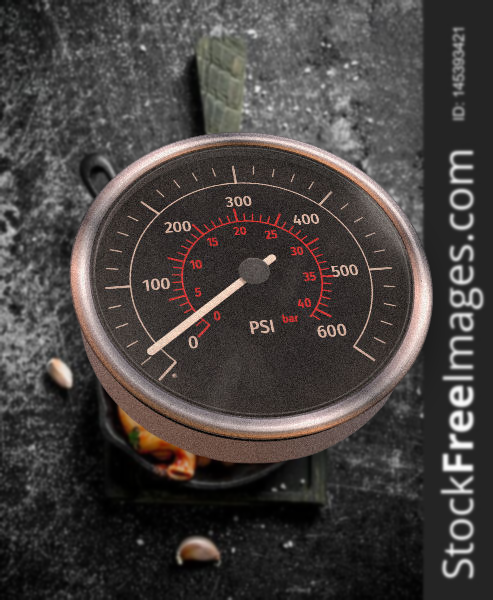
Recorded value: 20,psi
